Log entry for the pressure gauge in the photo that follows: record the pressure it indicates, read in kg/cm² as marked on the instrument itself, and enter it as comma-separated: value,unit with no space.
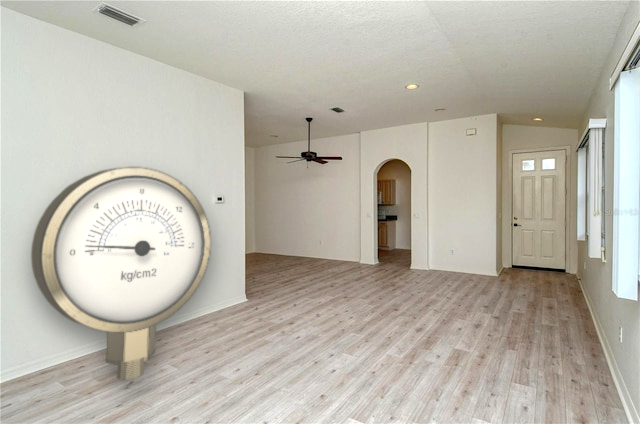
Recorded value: 0.5,kg/cm²
